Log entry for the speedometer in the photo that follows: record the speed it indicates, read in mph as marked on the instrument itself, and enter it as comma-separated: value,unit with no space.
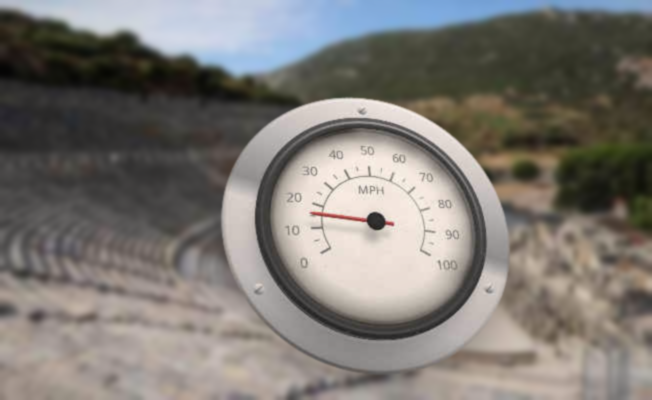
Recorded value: 15,mph
